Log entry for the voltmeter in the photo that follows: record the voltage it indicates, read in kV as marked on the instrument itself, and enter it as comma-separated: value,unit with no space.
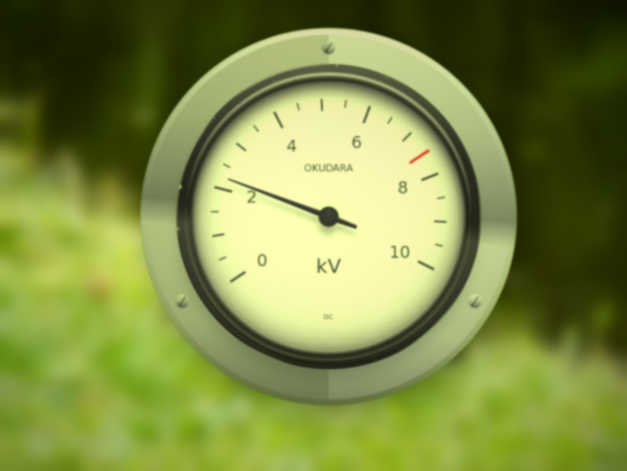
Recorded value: 2.25,kV
